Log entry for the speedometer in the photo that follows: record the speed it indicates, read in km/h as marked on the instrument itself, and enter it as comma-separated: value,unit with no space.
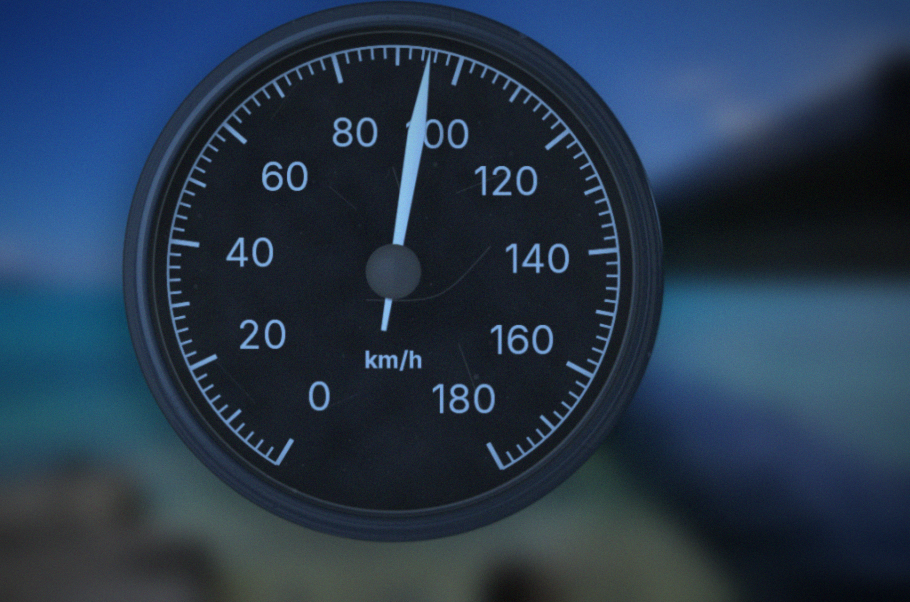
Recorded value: 95,km/h
